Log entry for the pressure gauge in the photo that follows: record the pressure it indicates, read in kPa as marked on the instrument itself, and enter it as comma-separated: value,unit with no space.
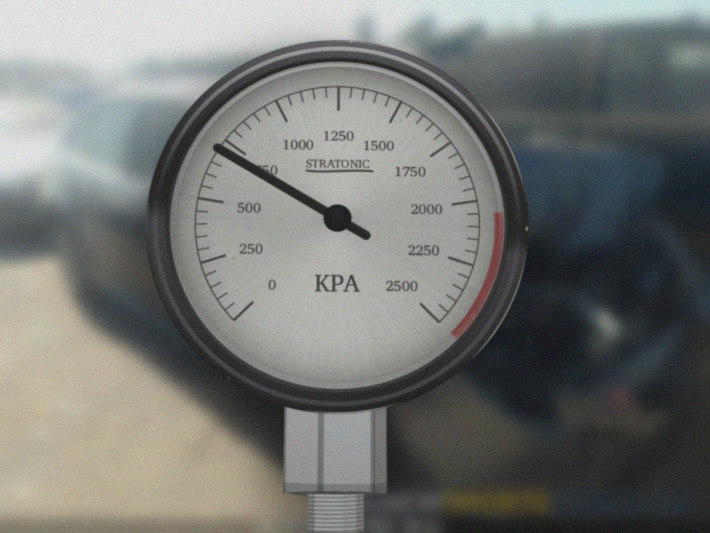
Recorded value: 700,kPa
